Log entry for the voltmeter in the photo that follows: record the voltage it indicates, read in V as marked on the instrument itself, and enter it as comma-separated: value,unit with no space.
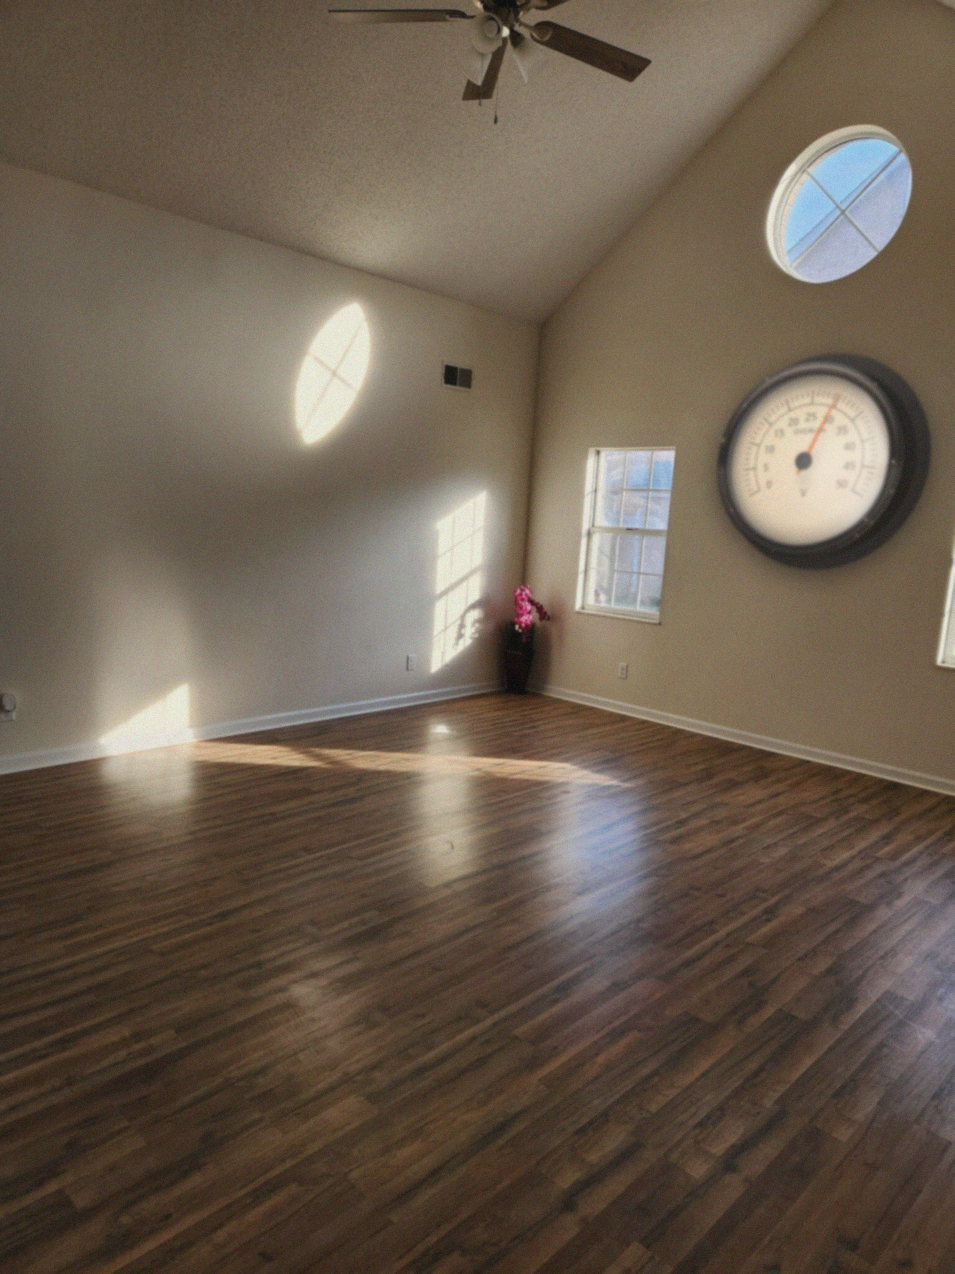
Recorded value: 30,V
